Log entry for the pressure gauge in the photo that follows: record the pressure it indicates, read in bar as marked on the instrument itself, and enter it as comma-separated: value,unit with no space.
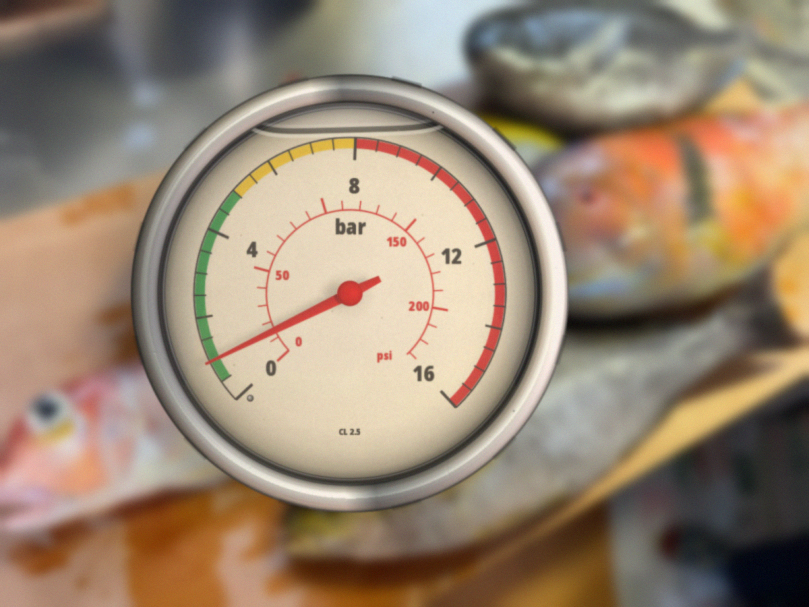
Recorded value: 1,bar
